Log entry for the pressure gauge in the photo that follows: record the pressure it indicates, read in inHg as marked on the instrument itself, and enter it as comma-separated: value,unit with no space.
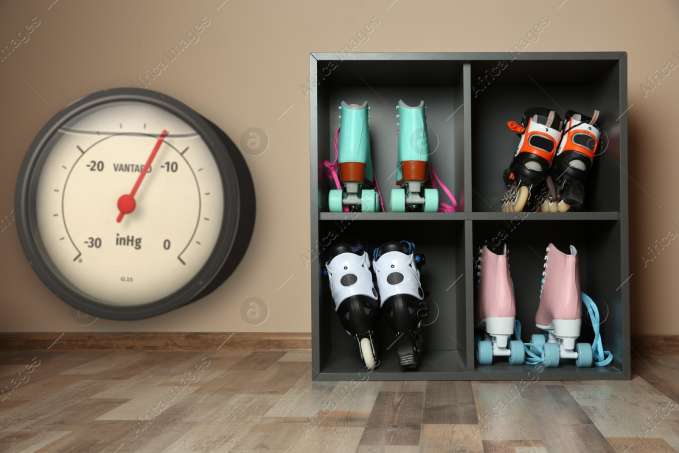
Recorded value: -12,inHg
